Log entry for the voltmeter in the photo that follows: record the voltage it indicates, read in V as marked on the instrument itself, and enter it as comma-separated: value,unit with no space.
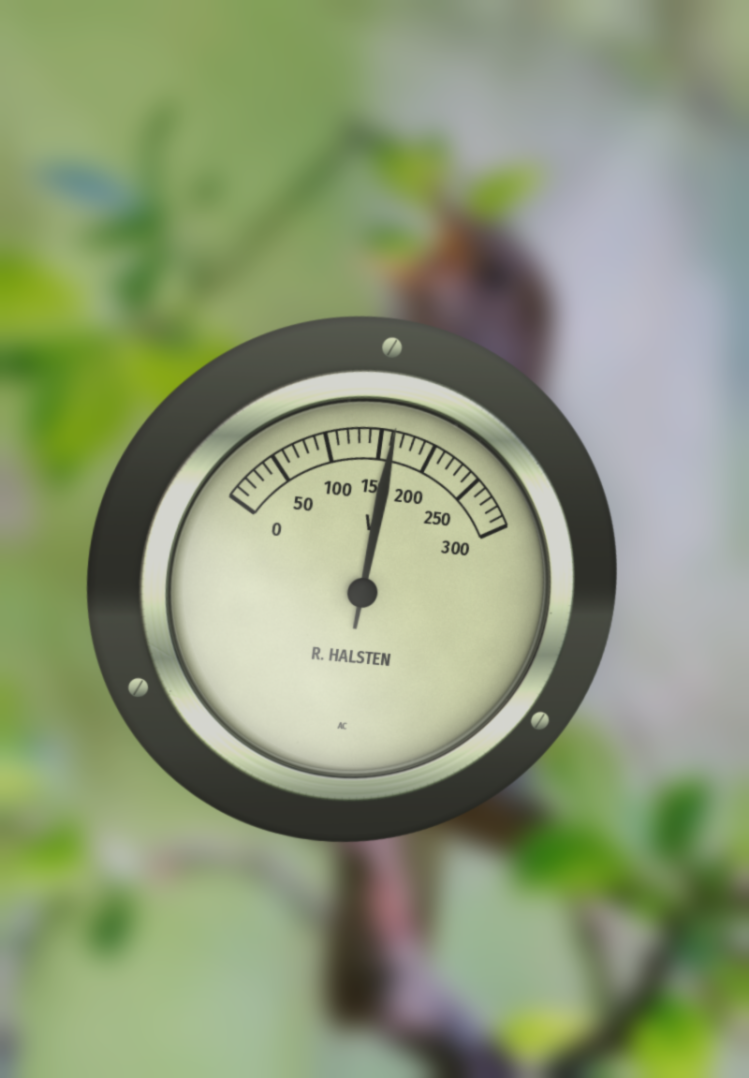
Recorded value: 160,V
